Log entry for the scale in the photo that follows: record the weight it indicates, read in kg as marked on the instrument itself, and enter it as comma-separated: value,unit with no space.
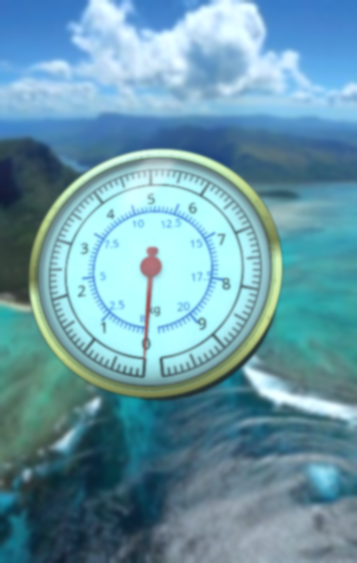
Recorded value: 0,kg
